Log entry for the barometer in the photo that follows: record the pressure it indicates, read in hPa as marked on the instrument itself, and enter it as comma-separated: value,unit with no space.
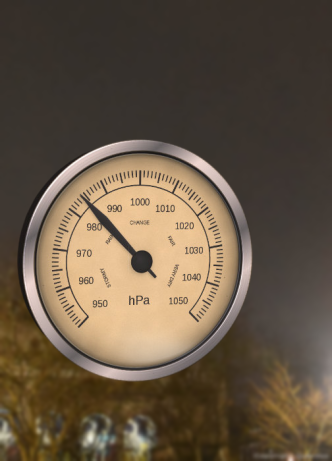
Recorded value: 984,hPa
